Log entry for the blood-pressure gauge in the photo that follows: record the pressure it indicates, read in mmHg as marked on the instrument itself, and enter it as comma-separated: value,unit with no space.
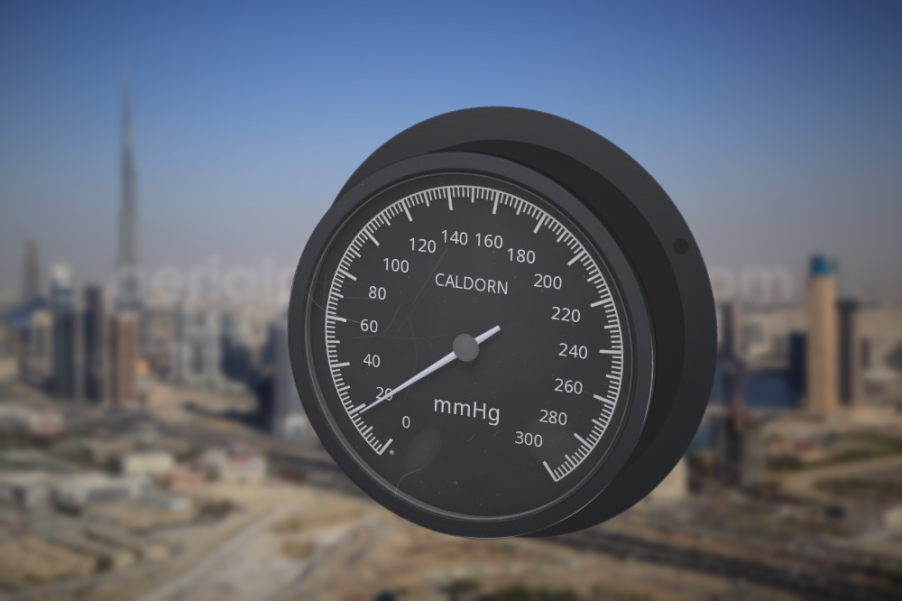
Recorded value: 18,mmHg
